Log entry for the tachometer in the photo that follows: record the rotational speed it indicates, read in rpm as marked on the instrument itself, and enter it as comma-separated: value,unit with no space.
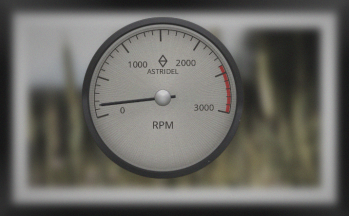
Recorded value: 150,rpm
